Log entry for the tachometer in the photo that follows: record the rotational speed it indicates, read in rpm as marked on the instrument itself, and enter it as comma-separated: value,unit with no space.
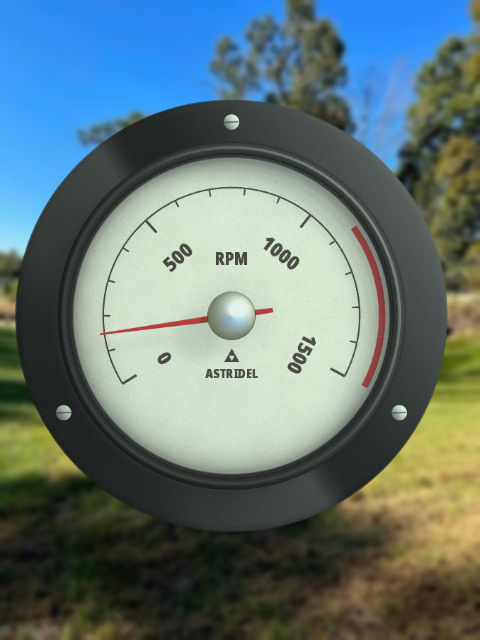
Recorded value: 150,rpm
